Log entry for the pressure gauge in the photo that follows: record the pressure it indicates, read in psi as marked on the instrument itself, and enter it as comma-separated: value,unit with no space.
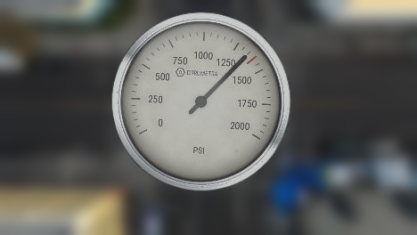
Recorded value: 1350,psi
